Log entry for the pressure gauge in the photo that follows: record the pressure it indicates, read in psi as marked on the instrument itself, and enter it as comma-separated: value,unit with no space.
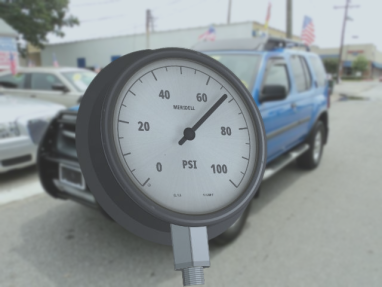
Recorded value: 67.5,psi
